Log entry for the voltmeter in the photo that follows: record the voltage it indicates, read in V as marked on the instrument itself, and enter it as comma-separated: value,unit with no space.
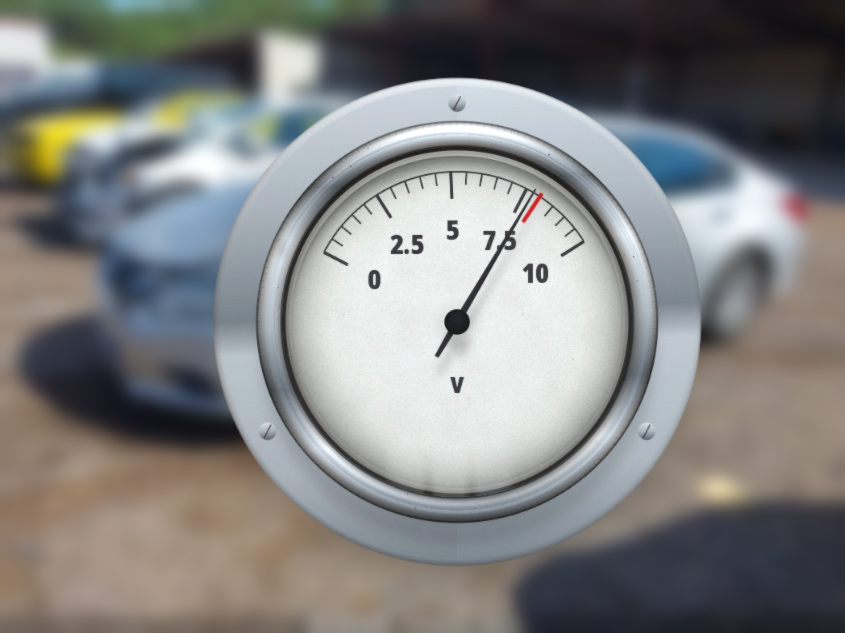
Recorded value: 7.75,V
